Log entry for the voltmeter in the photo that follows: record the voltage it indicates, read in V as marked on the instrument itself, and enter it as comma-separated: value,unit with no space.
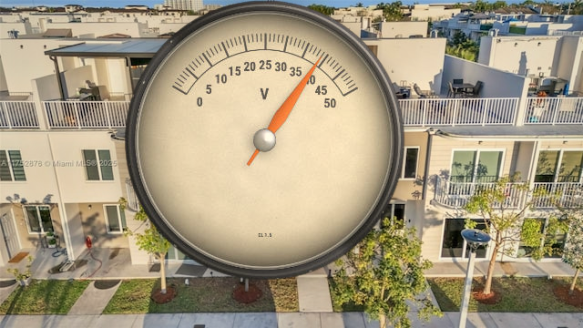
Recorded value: 39,V
